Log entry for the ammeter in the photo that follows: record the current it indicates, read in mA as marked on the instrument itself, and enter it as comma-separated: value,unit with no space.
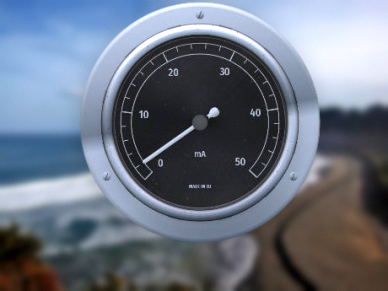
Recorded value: 2,mA
